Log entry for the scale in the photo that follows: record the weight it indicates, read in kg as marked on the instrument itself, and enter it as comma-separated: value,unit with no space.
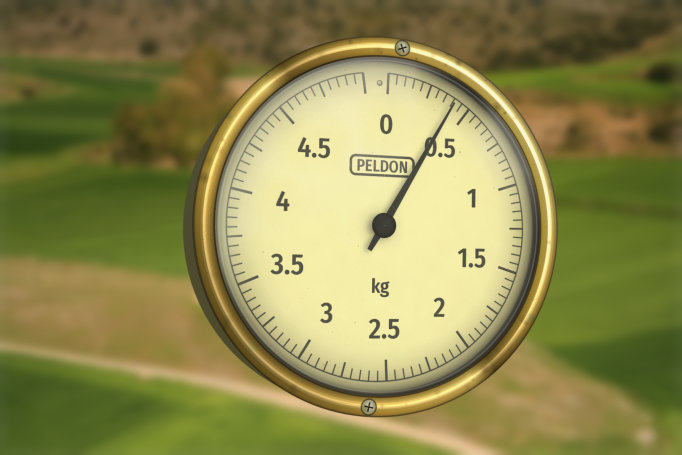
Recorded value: 0.4,kg
